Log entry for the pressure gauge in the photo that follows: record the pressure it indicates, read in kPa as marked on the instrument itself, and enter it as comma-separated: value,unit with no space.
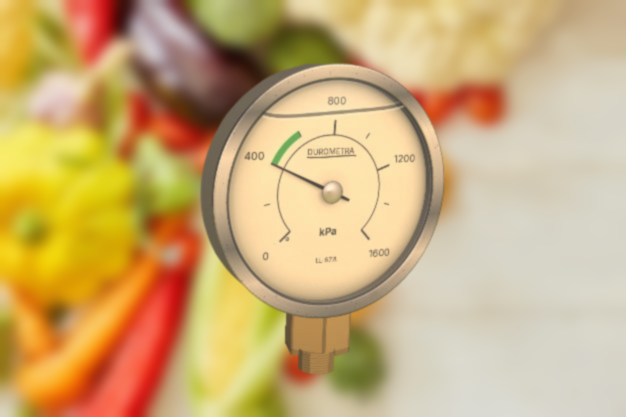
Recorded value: 400,kPa
